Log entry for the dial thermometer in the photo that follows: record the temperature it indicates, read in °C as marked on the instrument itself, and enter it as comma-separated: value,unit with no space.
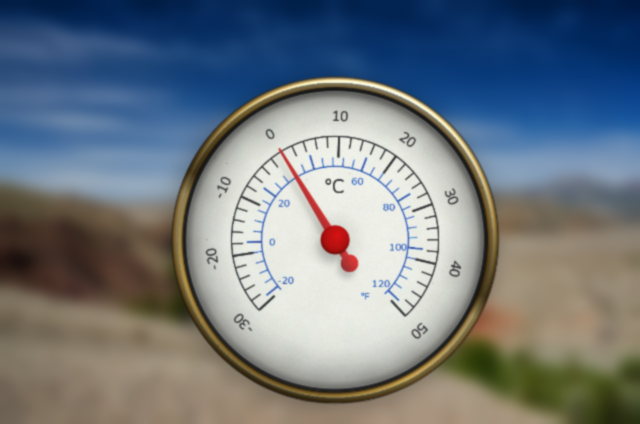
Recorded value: 0,°C
